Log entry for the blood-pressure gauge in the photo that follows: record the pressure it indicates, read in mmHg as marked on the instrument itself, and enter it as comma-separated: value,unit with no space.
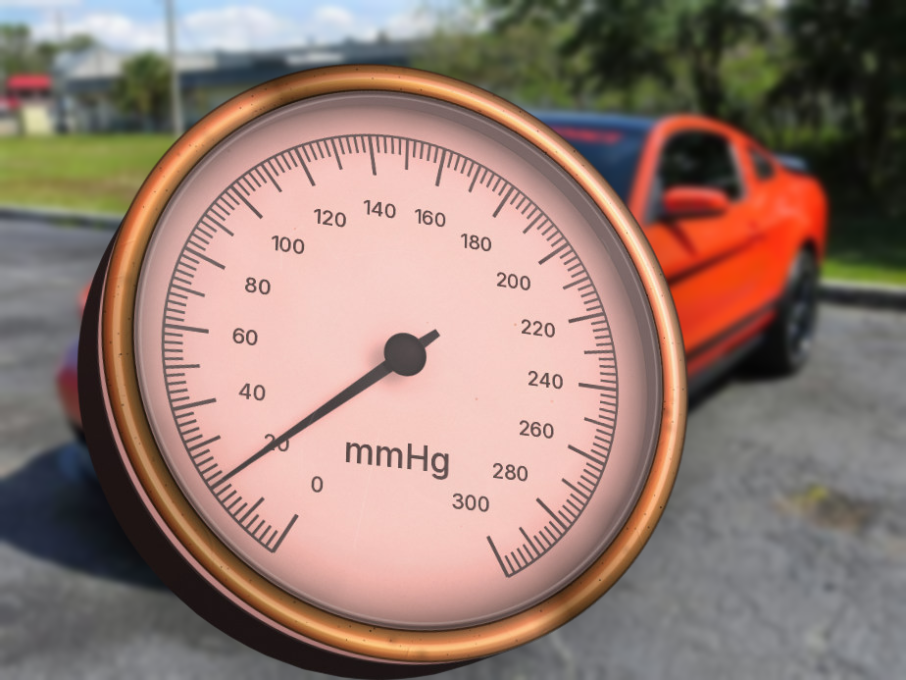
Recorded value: 20,mmHg
